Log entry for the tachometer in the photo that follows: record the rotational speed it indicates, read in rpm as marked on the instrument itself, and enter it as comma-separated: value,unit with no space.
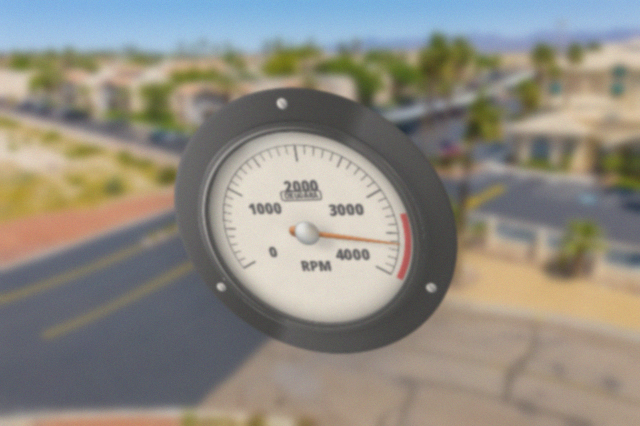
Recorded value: 3600,rpm
